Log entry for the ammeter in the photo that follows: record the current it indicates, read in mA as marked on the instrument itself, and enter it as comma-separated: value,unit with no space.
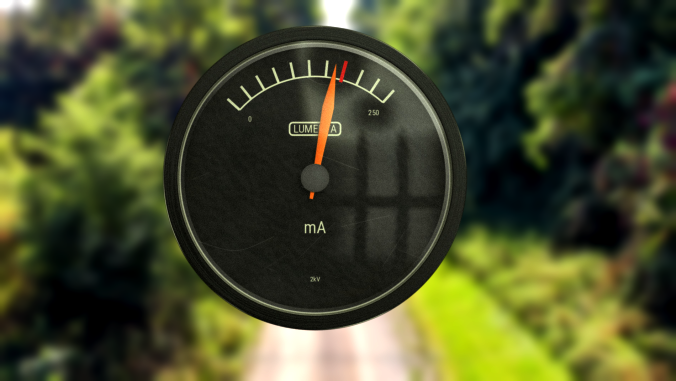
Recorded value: 162.5,mA
